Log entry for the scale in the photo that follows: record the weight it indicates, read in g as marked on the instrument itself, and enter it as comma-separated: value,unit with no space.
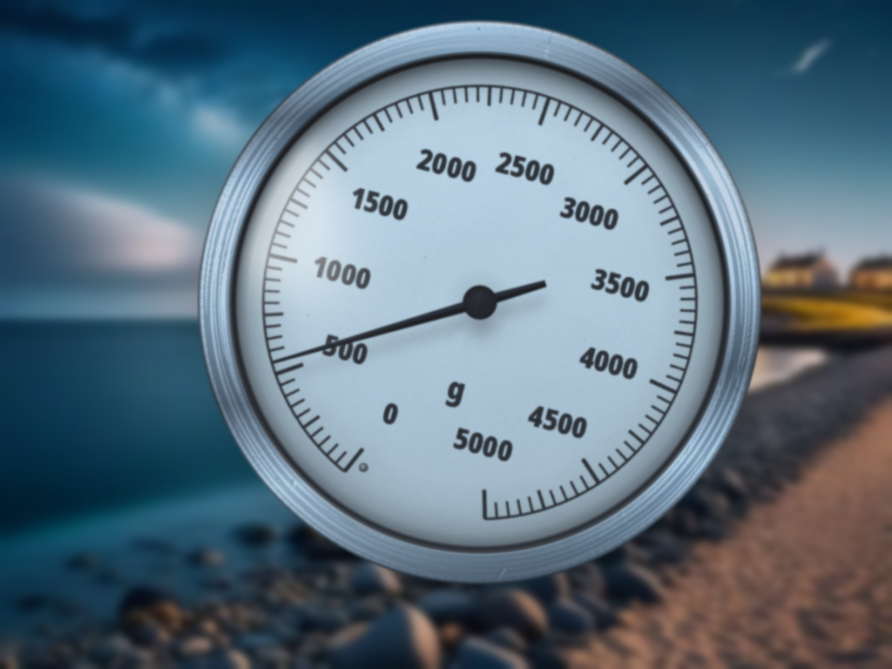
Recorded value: 550,g
